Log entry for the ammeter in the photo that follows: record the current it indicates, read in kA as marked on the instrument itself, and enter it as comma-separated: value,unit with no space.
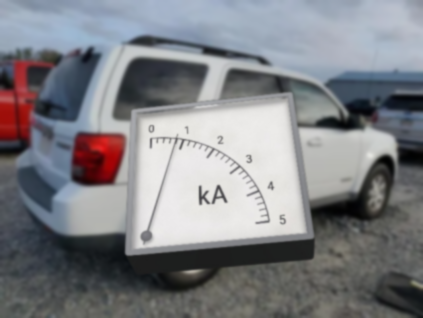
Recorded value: 0.8,kA
